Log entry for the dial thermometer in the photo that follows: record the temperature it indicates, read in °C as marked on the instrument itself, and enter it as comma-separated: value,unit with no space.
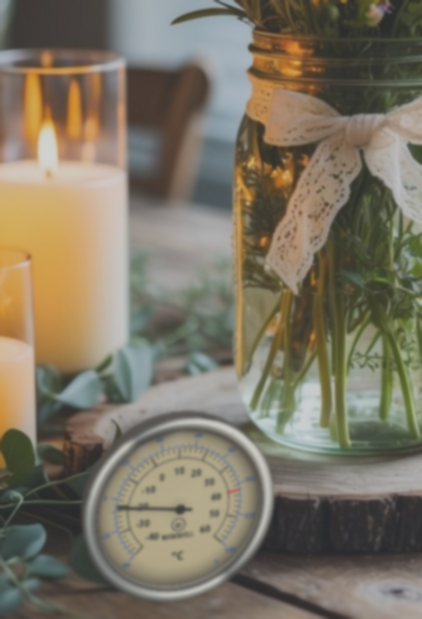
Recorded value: -20,°C
